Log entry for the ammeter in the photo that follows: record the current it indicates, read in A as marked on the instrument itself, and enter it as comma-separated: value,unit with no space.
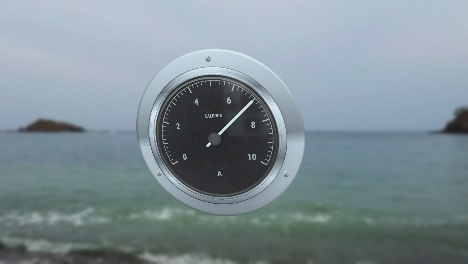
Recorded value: 7,A
